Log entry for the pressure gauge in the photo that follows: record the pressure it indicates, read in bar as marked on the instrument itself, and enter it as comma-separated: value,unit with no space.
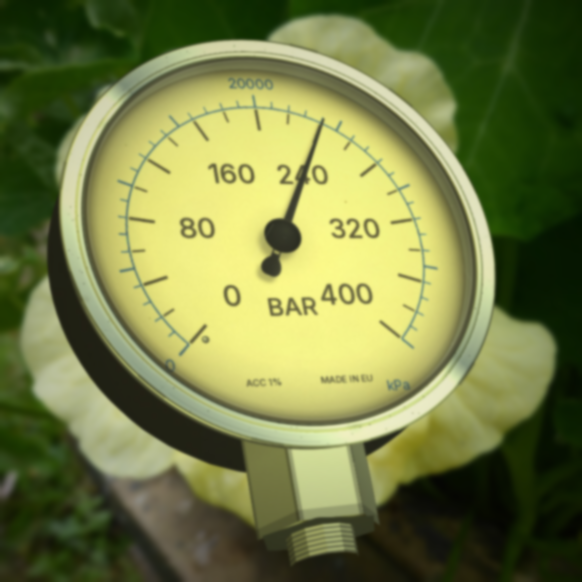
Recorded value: 240,bar
